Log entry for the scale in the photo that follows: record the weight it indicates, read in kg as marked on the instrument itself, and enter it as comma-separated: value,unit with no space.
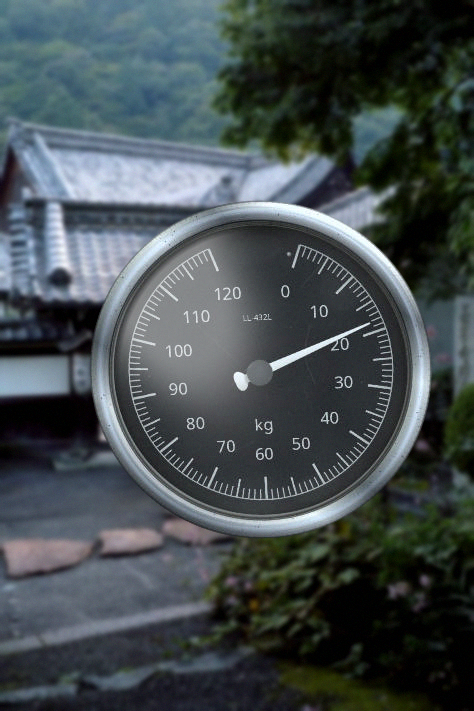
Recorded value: 18,kg
